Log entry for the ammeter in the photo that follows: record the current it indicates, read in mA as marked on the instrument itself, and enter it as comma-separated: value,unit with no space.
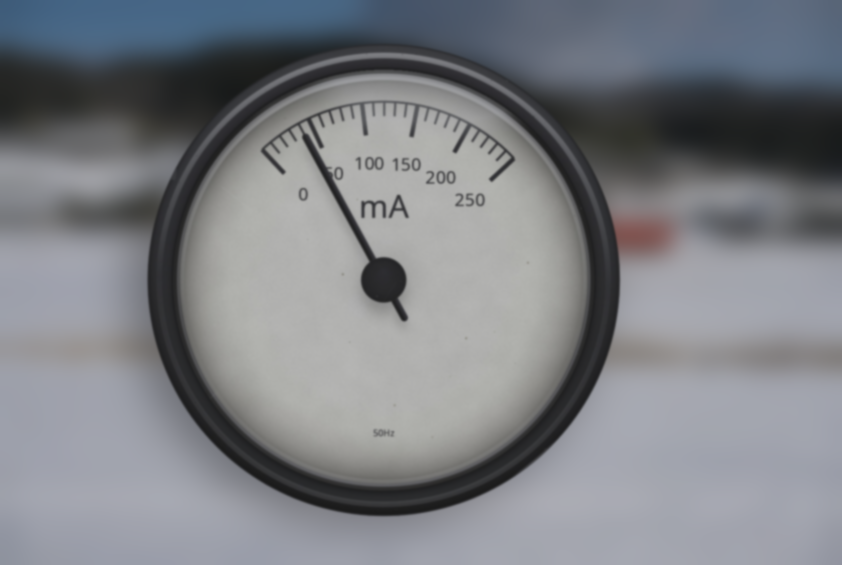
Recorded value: 40,mA
